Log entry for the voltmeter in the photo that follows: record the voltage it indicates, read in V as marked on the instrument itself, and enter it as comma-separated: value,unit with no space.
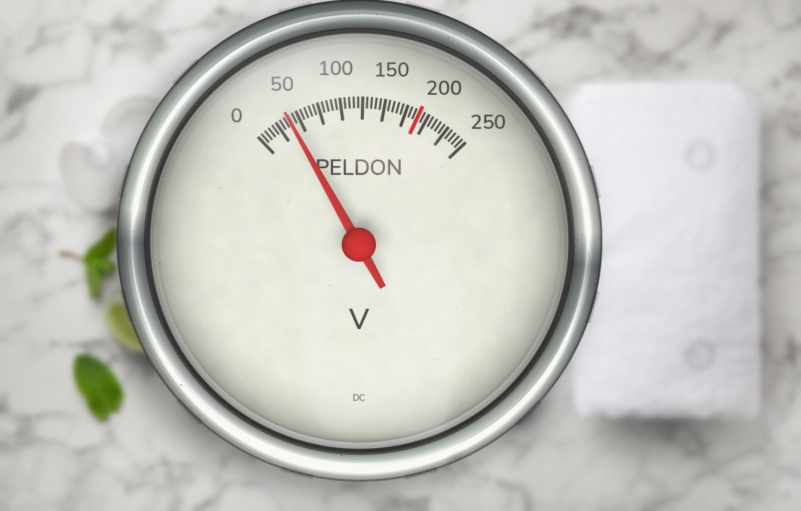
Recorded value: 40,V
